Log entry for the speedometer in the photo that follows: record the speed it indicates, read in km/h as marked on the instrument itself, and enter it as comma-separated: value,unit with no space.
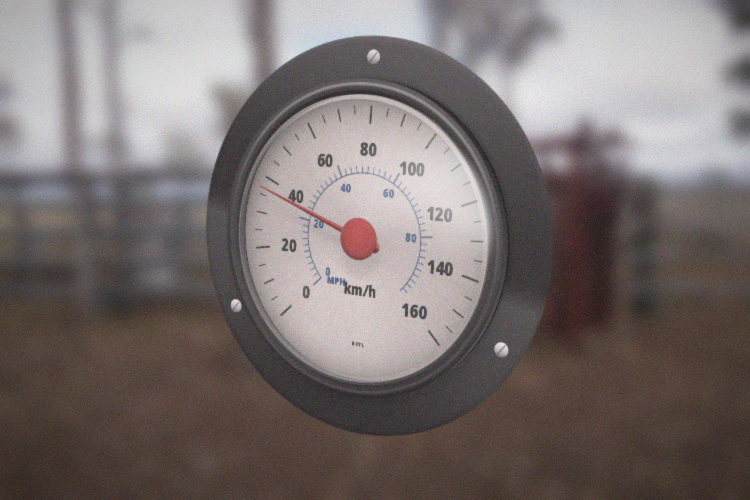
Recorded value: 37.5,km/h
